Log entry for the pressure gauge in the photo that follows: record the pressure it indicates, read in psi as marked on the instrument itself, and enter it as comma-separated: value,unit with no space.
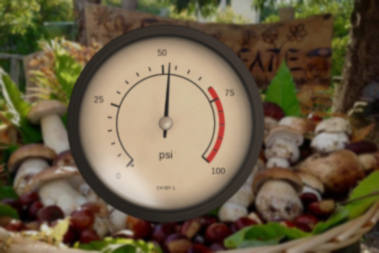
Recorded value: 52.5,psi
